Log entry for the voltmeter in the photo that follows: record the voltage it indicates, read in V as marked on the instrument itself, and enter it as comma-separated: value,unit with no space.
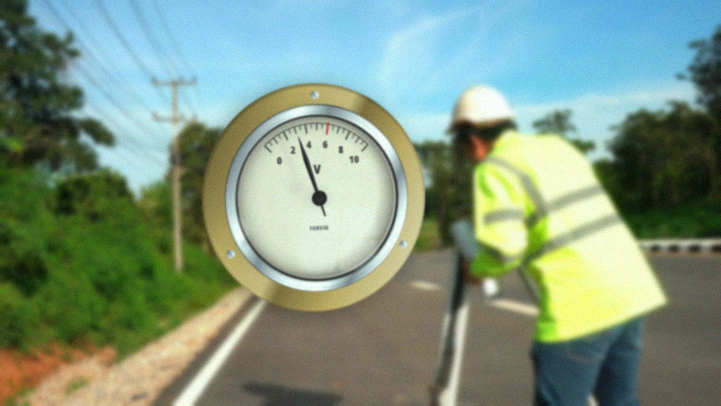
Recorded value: 3,V
